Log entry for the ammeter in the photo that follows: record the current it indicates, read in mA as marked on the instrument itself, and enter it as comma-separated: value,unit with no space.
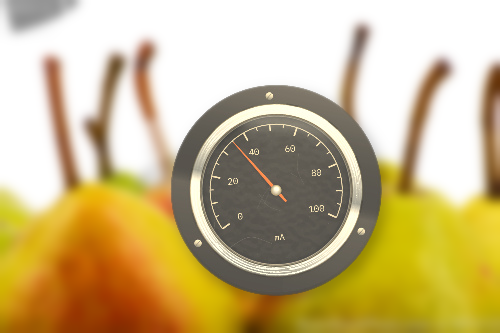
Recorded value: 35,mA
